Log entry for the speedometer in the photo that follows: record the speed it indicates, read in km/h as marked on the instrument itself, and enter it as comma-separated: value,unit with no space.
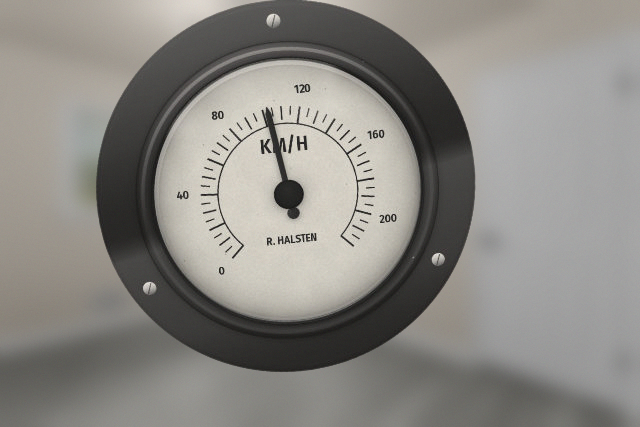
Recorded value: 102.5,km/h
